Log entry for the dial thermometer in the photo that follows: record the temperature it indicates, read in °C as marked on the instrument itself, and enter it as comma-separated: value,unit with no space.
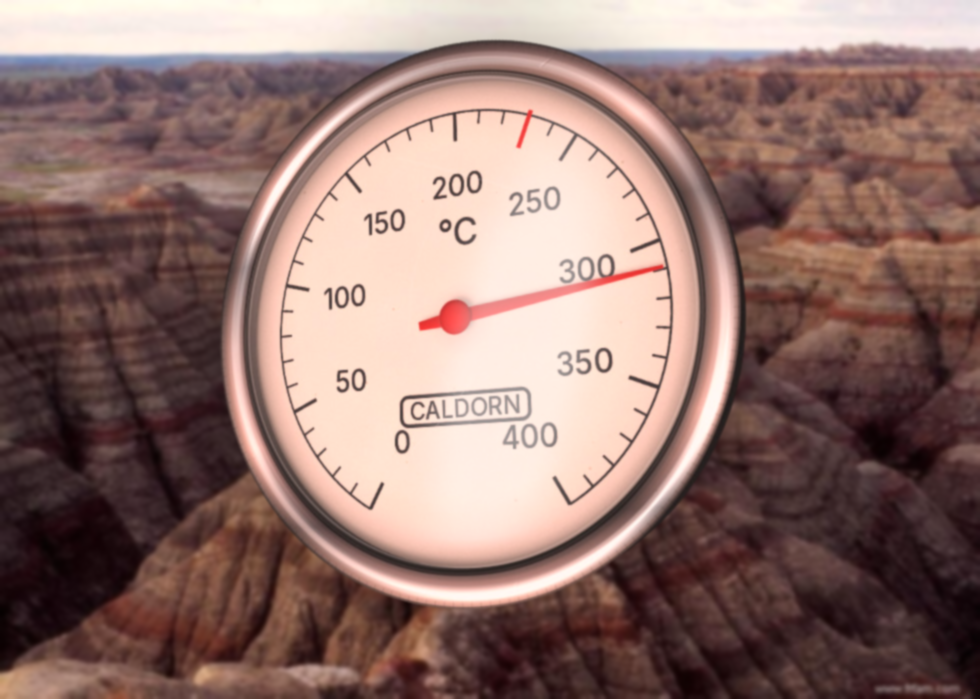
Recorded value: 310,°C
